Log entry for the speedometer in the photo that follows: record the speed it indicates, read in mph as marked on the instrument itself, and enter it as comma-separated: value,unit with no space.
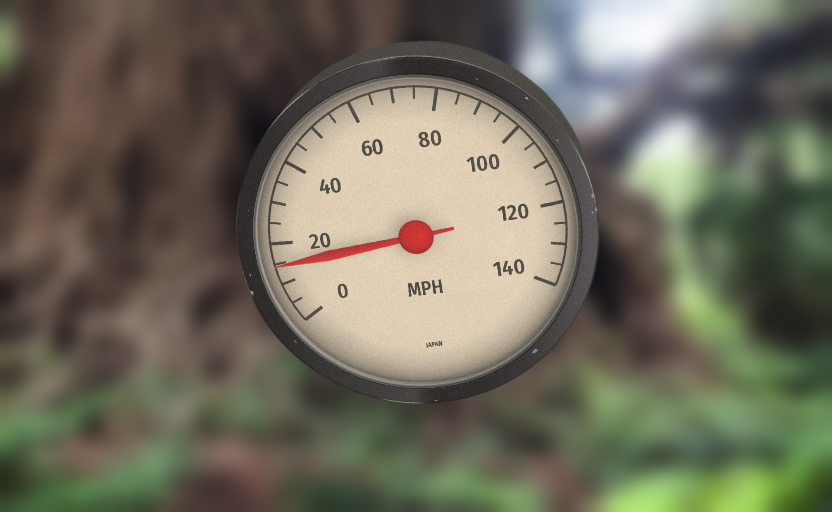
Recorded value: 15,mph
